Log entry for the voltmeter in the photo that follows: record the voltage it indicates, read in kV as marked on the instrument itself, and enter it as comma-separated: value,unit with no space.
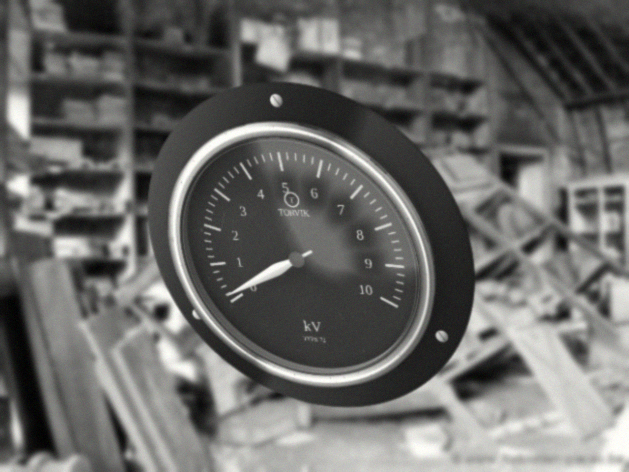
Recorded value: 0.2,kV
